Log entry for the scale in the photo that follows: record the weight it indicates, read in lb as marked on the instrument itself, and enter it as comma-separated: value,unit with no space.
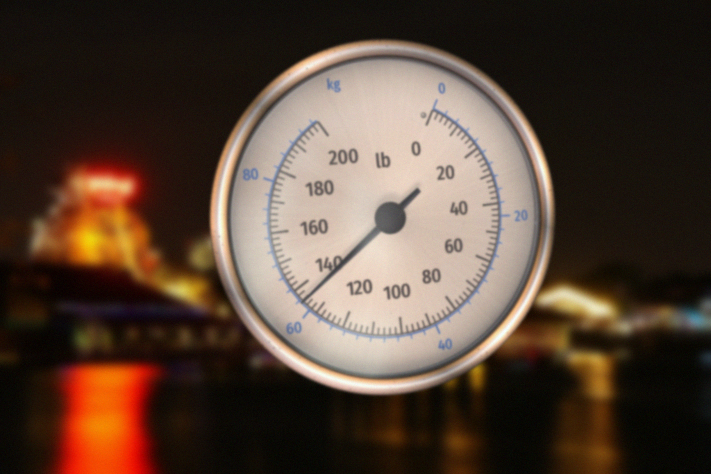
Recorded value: 136,lb
